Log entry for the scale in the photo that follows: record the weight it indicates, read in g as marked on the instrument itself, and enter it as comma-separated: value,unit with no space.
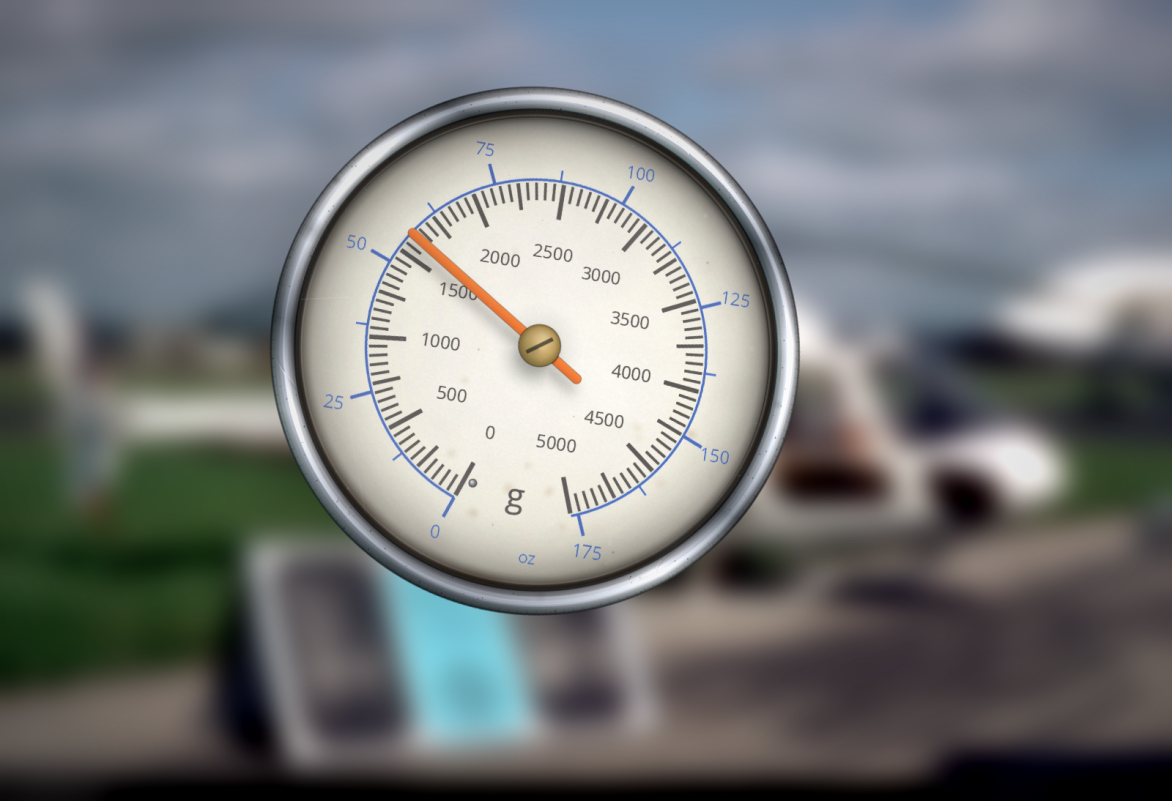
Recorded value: 1600,g
